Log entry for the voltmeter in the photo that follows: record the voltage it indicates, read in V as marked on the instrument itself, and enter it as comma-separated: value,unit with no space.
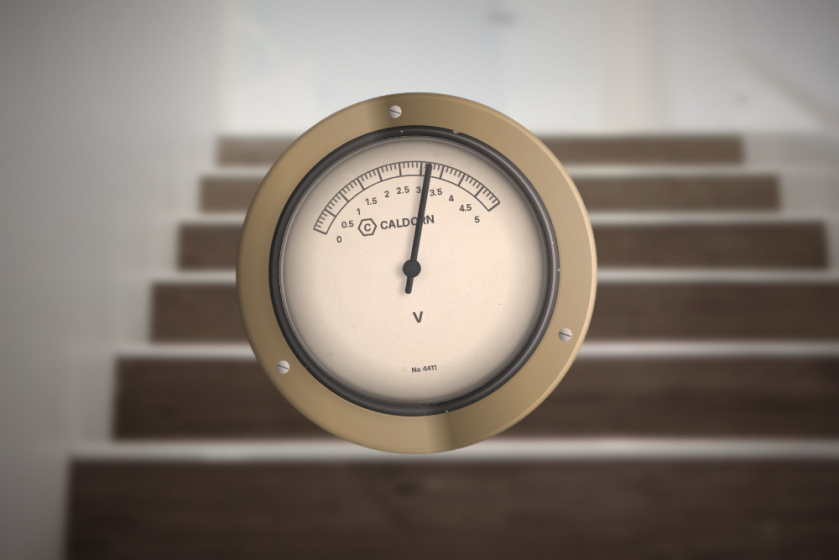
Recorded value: 3.2,V
